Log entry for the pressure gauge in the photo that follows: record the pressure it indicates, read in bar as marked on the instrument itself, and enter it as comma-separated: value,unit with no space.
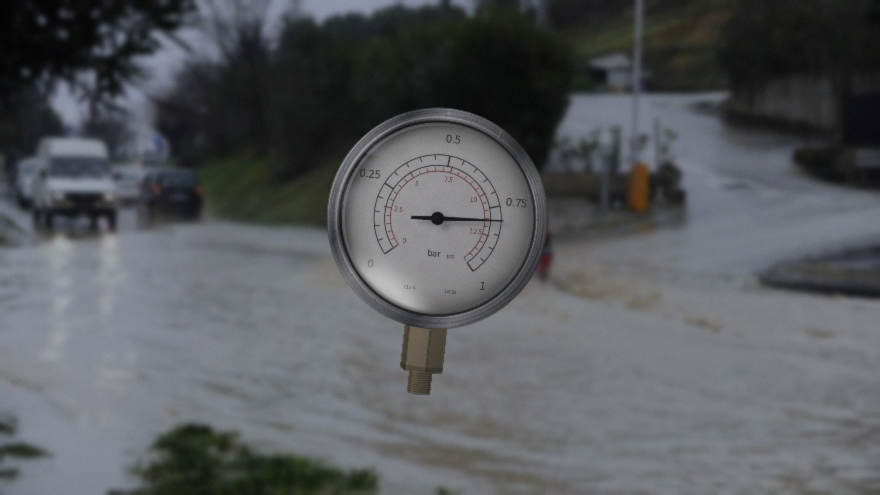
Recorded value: 0.8,bar
